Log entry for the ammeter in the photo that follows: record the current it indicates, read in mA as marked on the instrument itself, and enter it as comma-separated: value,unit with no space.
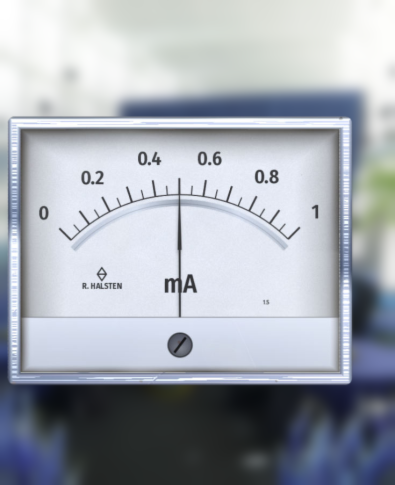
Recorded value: 0.5,mA
